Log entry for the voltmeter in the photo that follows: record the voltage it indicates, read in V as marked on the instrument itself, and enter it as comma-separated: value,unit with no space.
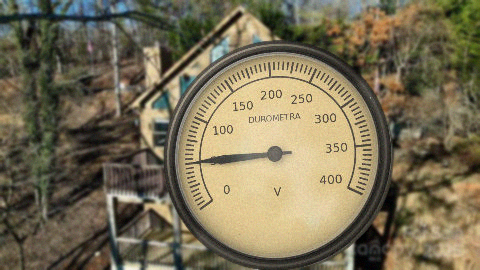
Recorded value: 50,V
